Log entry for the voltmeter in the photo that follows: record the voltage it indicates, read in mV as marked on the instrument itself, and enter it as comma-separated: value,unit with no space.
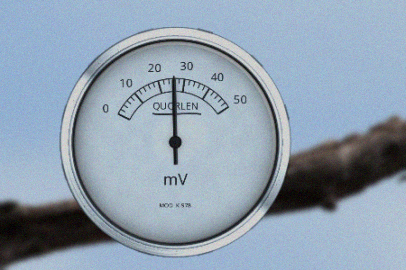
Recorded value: 26,mV
